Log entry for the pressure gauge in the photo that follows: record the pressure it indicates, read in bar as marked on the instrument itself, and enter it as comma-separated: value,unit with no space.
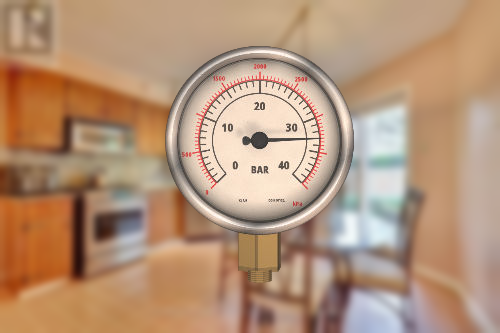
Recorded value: 33,bar
